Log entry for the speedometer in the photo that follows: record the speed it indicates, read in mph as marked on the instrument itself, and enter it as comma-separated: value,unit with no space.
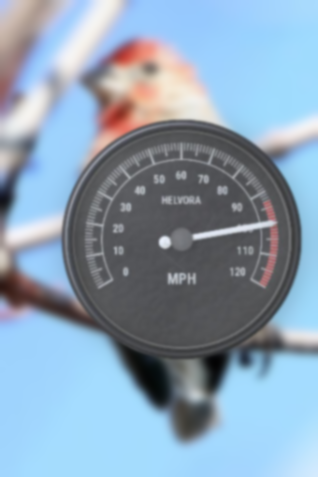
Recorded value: 100,mph
